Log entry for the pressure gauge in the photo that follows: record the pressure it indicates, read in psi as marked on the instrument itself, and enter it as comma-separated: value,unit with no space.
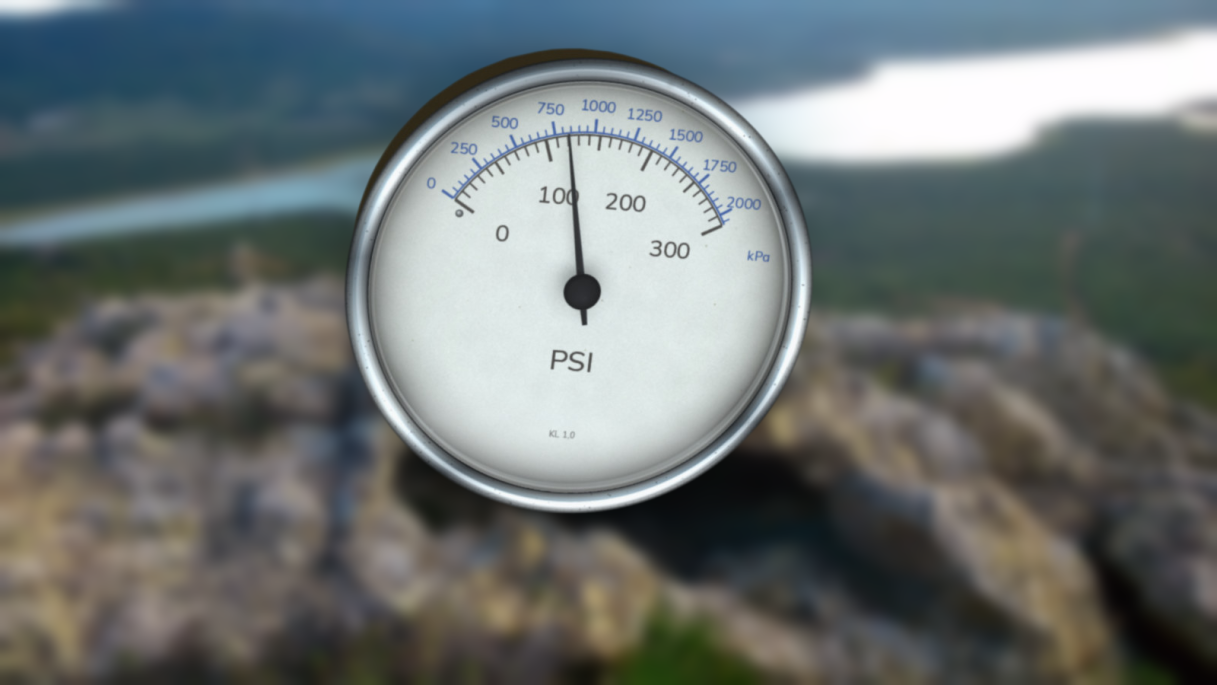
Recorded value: 120,psi
